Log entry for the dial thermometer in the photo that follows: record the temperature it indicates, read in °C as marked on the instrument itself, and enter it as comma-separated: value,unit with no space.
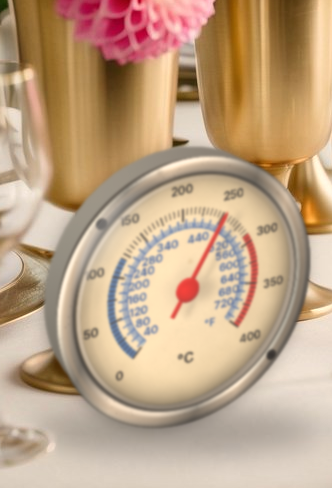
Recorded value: 250,°C
